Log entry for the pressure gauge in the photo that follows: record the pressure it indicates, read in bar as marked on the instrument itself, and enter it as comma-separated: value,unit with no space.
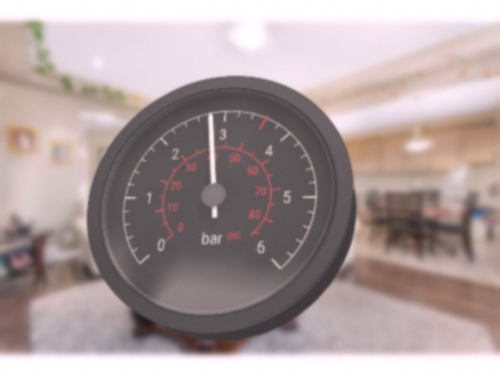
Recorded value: 2.8,bar
